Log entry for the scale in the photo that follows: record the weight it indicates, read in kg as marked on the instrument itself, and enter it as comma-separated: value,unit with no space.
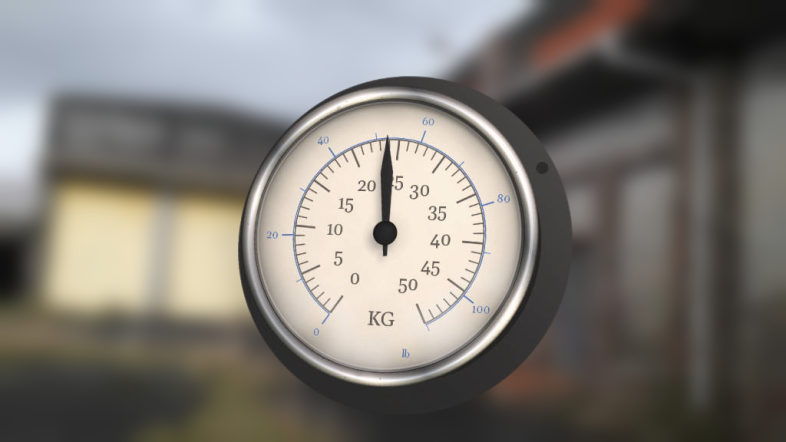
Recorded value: 24,kg
